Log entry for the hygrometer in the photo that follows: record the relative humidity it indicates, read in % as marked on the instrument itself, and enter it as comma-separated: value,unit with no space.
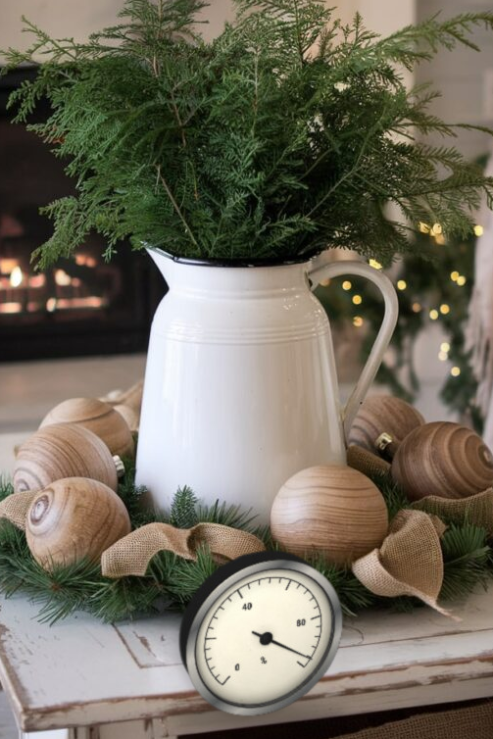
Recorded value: 96,%
